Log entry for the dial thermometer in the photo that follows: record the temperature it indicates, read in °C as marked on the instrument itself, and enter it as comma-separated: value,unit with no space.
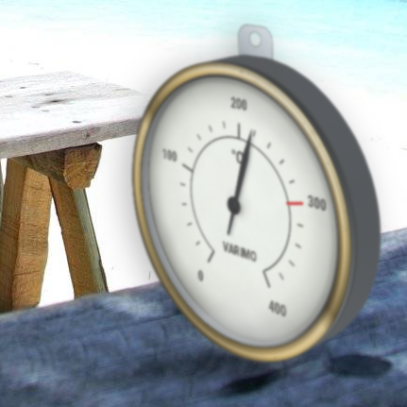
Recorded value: 220,°C
